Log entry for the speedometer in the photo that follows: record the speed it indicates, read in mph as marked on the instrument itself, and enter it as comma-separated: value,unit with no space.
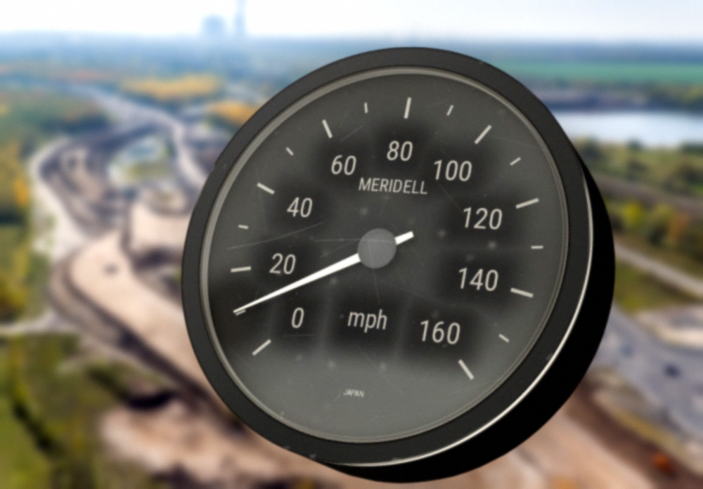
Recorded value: 10,mph
